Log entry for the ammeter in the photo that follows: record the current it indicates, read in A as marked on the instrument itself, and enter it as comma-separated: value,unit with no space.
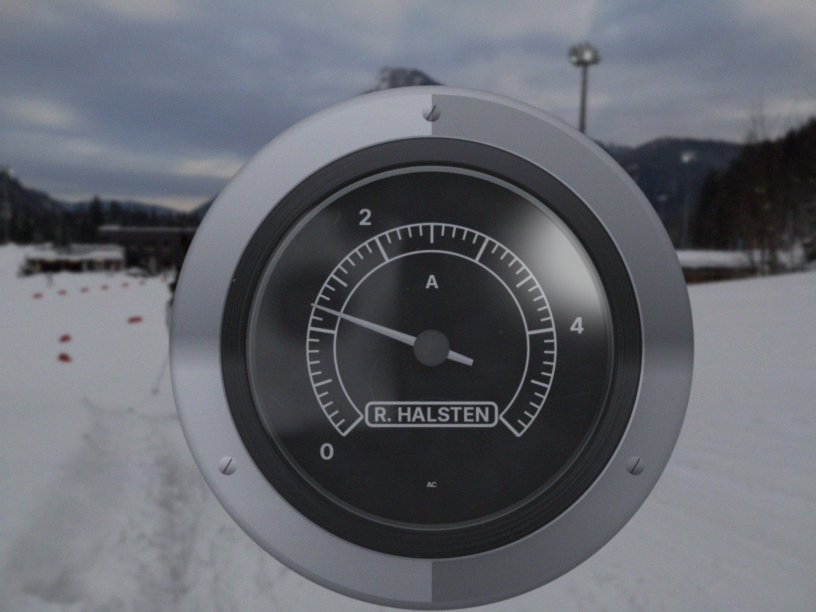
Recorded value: 1.2,A
